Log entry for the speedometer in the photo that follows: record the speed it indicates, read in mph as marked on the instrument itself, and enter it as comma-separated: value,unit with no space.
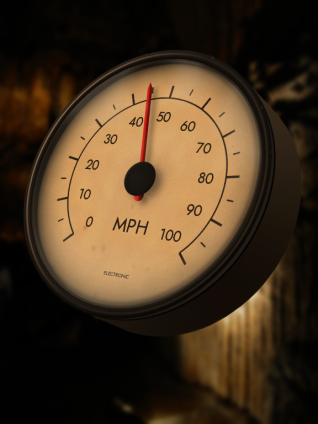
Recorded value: 45,mph
